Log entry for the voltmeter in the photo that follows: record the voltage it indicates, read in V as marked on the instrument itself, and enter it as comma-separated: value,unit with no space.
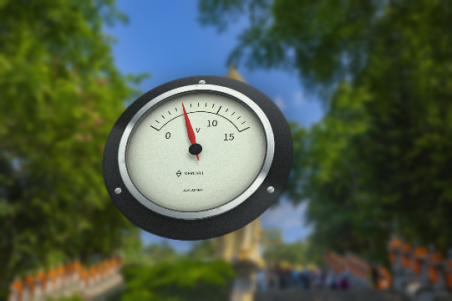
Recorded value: 5,V
